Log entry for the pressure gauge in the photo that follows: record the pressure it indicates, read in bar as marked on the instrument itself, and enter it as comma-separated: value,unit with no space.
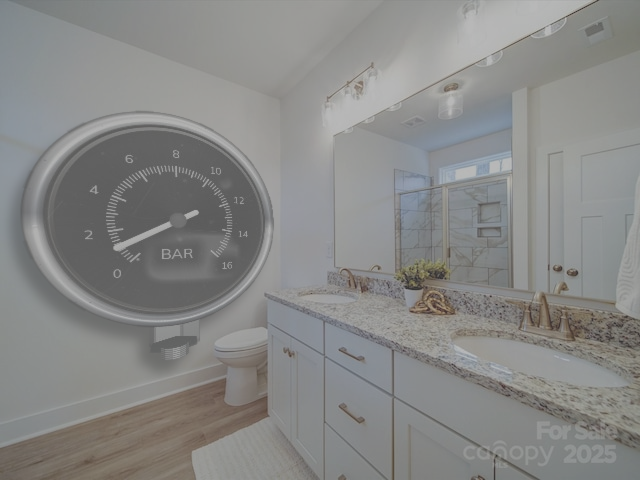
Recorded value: 1,bar
